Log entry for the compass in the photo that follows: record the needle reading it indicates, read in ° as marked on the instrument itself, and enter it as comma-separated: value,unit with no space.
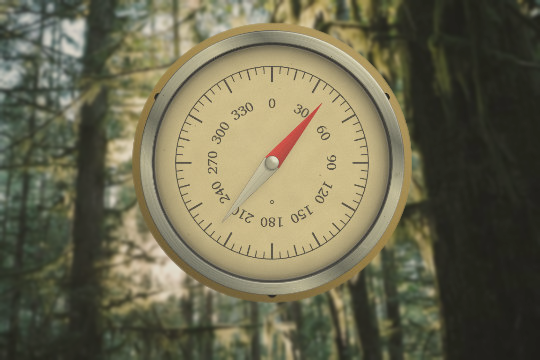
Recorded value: 40,°
